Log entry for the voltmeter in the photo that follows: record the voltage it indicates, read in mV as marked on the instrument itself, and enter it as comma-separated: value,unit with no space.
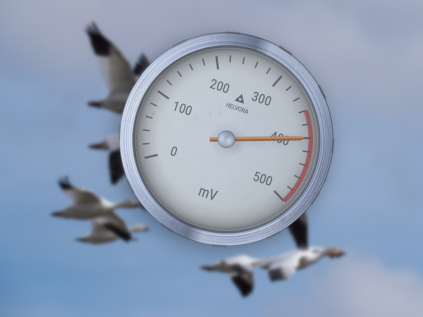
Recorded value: 400,mV
